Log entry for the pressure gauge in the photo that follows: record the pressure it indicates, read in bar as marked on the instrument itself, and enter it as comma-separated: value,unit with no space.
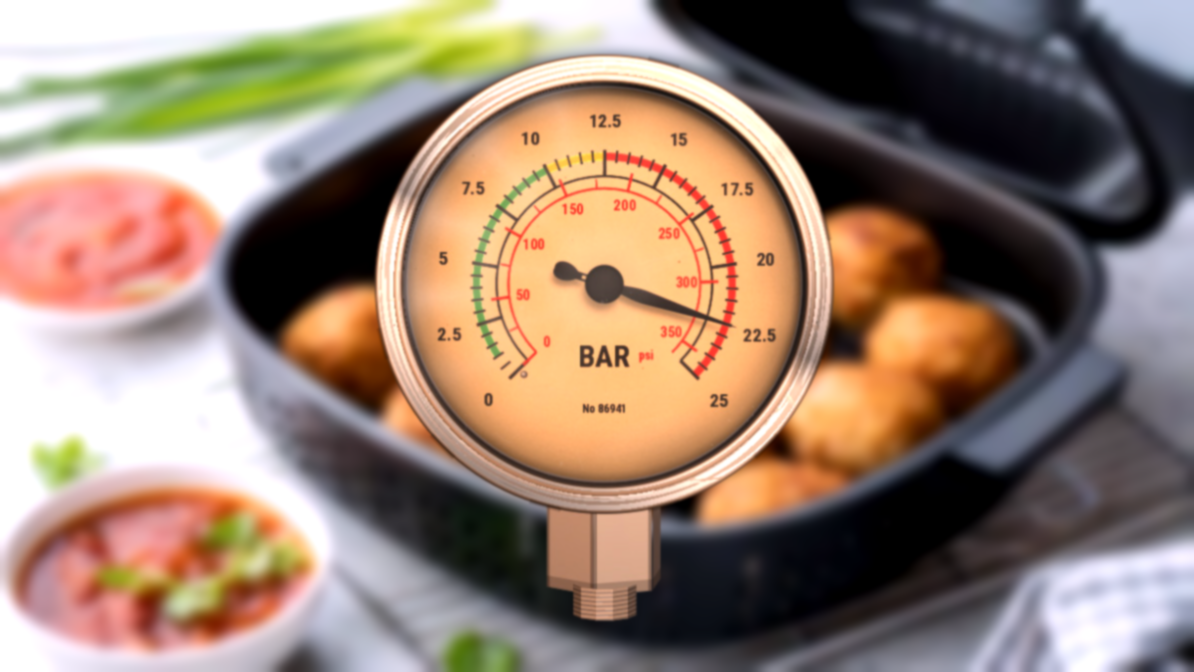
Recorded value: 22.5,bar
